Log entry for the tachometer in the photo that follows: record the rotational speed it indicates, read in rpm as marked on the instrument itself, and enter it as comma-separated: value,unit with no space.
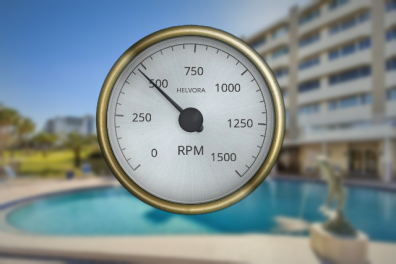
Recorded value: 475,rpm
